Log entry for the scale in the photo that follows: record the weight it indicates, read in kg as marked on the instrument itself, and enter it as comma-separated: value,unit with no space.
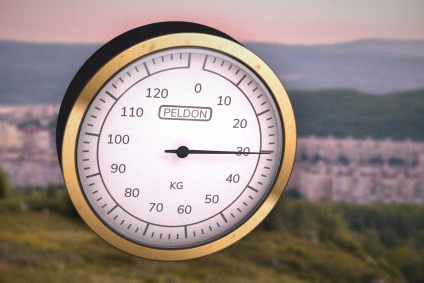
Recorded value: 30,kg
